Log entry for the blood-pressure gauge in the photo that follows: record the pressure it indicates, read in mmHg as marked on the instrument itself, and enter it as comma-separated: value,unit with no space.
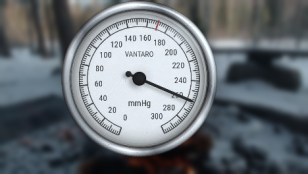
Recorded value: 260,mmHg
